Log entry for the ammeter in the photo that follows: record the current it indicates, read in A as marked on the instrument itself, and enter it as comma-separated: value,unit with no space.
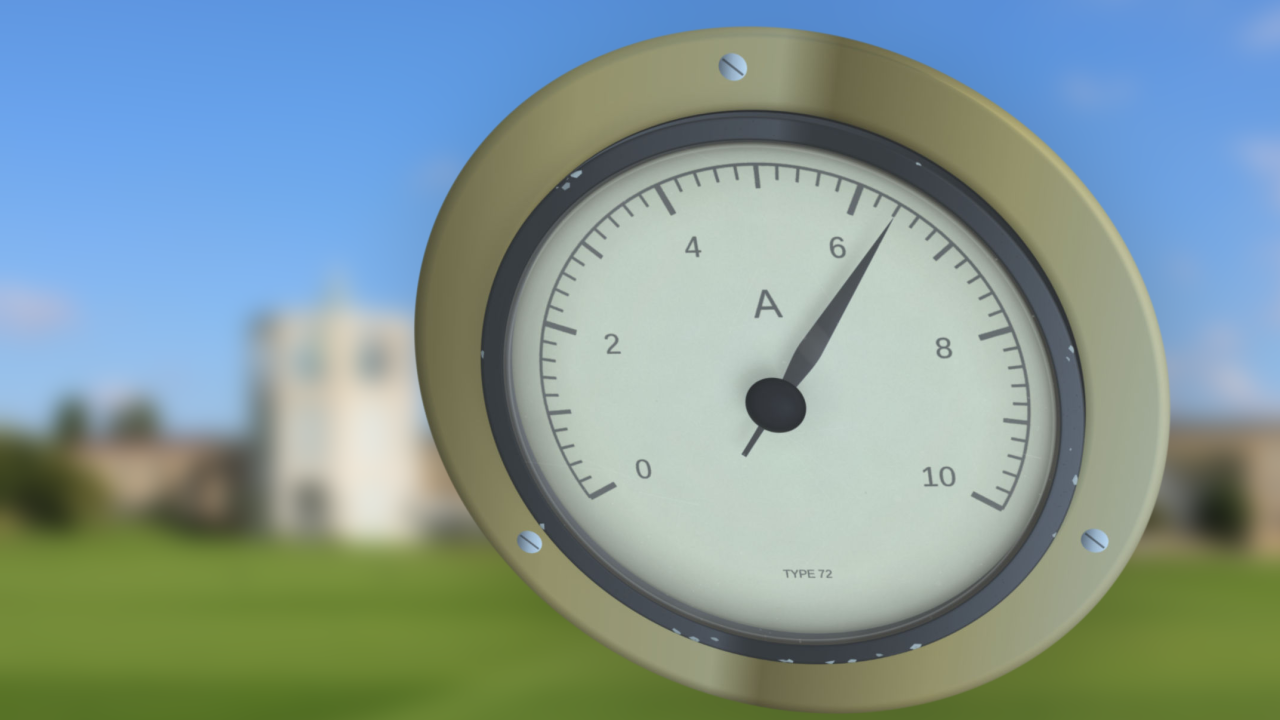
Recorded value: 6.4,A
